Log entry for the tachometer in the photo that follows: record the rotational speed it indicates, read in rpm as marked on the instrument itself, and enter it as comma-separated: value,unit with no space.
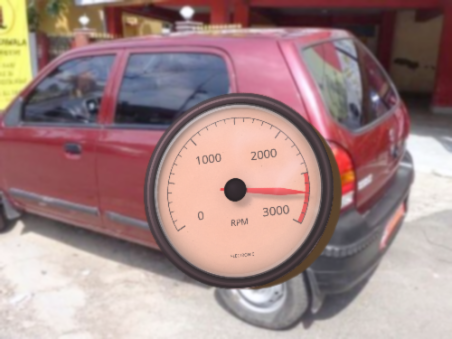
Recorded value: 2700,rpm
